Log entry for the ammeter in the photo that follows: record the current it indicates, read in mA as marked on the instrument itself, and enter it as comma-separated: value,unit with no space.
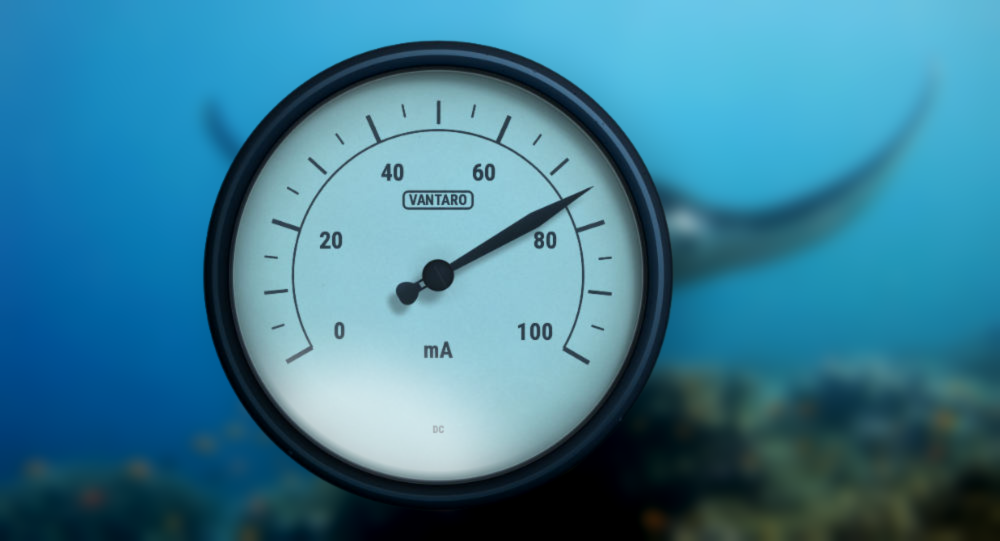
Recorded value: 75,mA
